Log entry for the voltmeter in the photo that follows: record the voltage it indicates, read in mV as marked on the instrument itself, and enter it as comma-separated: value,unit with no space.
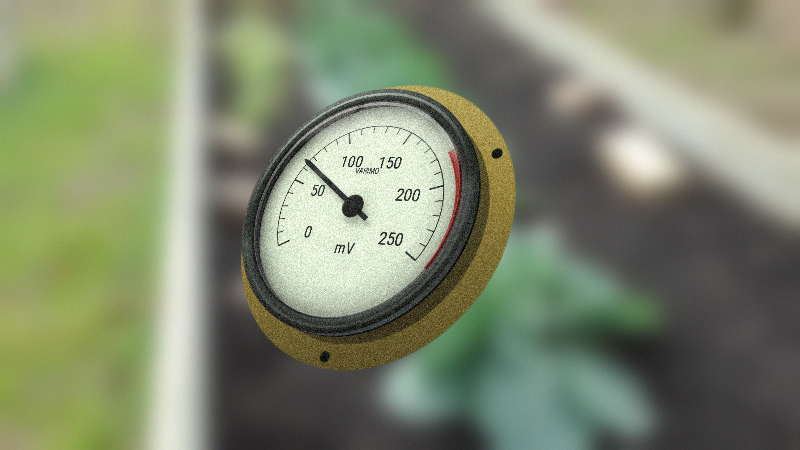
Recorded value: 65,mV
